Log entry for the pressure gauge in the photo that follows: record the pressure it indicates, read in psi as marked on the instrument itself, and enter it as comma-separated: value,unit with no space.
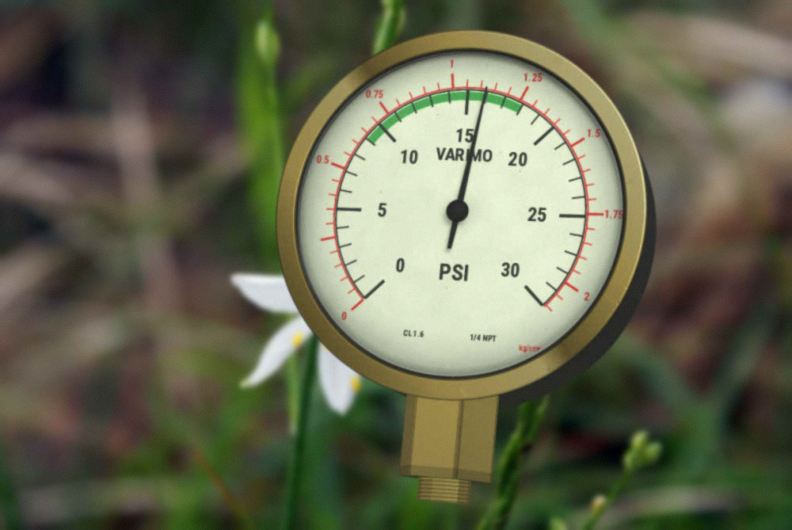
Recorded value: 16,psi
